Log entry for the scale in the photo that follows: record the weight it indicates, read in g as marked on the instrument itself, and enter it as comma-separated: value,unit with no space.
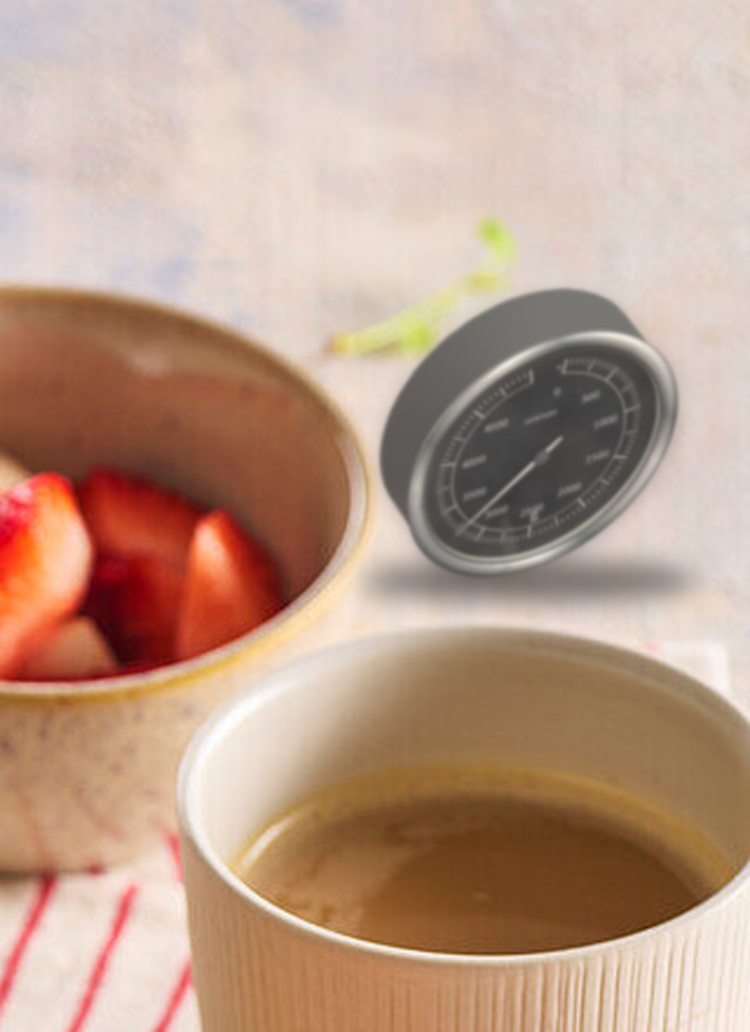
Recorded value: 3250,g
